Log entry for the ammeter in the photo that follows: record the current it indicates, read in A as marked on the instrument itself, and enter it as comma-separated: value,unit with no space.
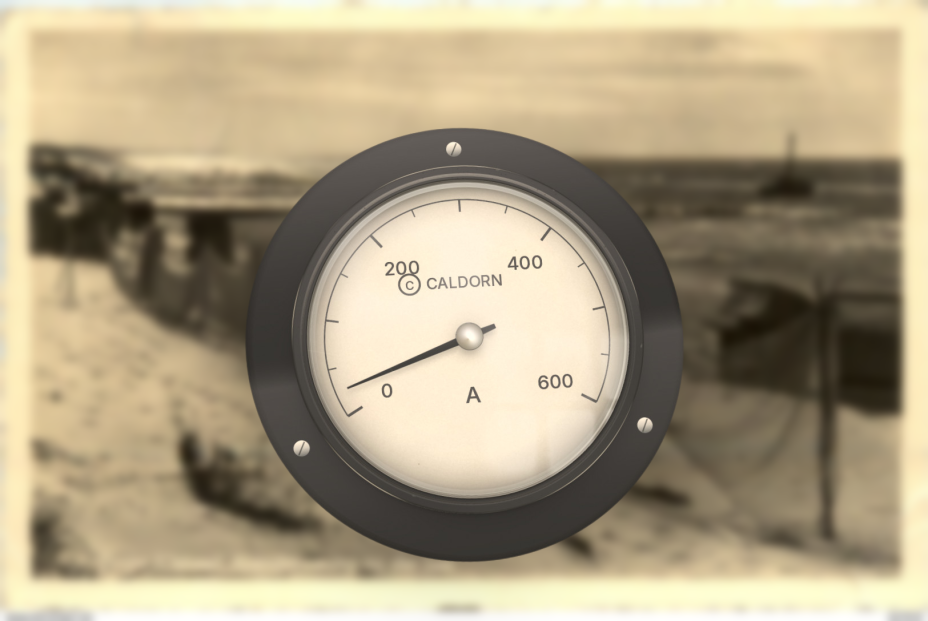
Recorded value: 25,A
